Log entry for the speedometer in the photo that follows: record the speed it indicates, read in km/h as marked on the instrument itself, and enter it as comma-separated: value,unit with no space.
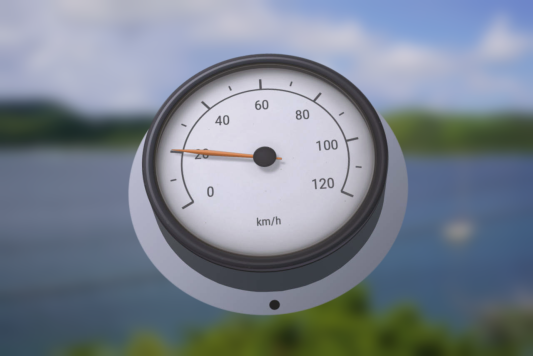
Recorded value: 20,km/h
